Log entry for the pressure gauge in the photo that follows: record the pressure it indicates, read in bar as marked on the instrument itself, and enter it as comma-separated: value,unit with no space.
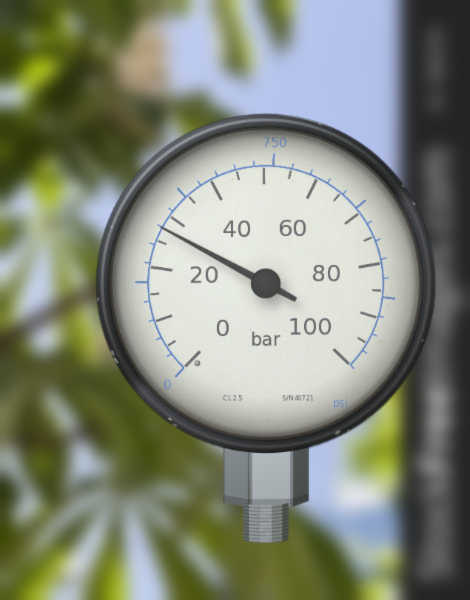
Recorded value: 27.5,bar
